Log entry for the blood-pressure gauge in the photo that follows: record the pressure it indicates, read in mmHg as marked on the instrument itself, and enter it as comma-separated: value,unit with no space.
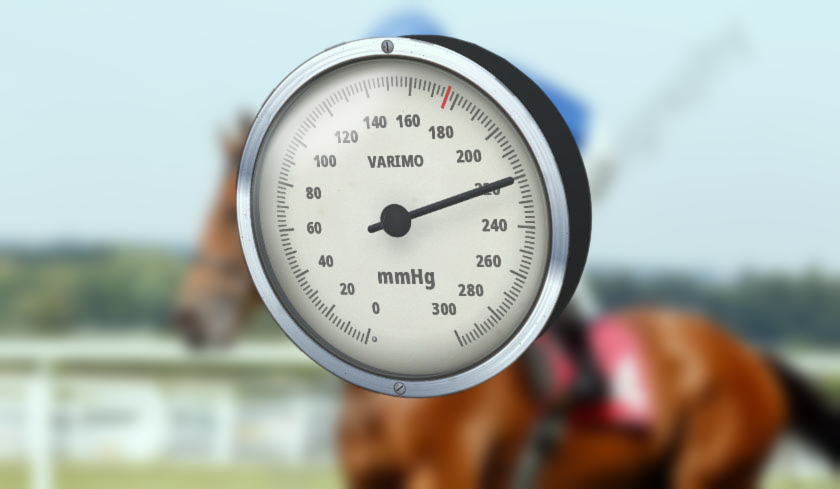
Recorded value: 220,mmHg
